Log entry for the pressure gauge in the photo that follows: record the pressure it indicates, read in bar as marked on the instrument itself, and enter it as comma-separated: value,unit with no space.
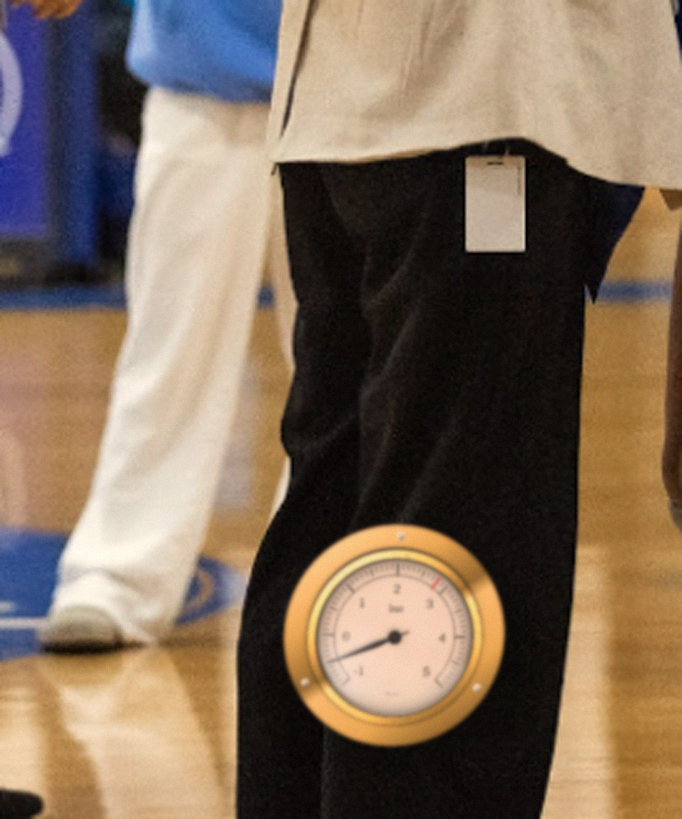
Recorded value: -0.5,bar
